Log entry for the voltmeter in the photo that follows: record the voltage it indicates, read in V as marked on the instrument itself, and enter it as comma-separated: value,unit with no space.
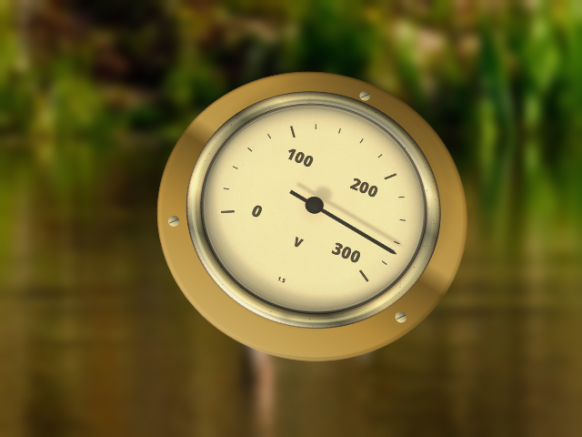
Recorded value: 270,V
